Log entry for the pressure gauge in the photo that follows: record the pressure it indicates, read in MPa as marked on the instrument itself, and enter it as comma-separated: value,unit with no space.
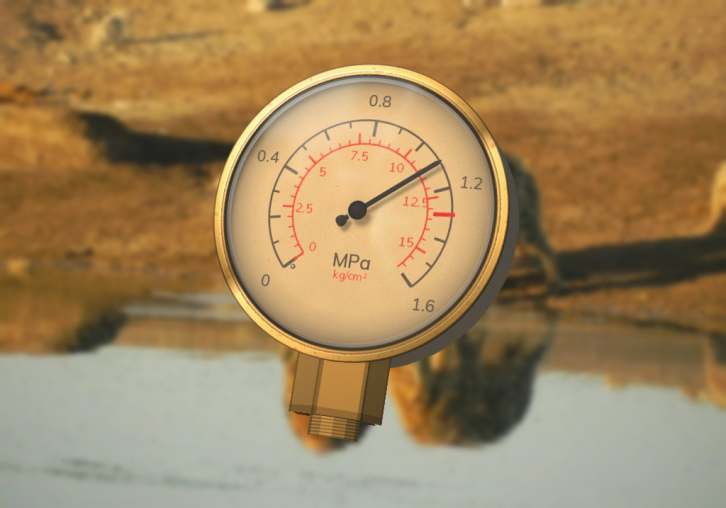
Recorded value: 1.1,MPa
